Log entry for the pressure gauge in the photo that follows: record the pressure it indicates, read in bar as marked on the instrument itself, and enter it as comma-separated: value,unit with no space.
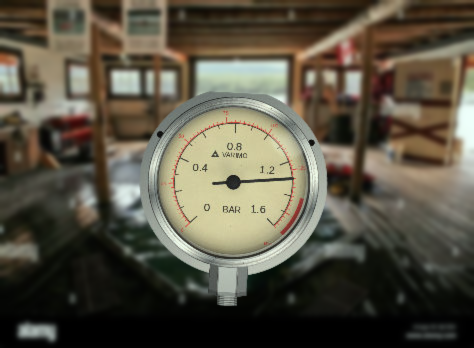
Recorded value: 1.3,bar
